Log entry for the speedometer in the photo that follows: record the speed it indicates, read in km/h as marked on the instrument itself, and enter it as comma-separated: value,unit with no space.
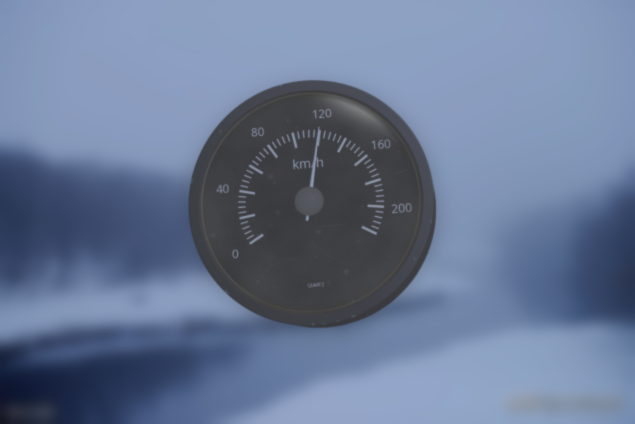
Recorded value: 120,km/h
